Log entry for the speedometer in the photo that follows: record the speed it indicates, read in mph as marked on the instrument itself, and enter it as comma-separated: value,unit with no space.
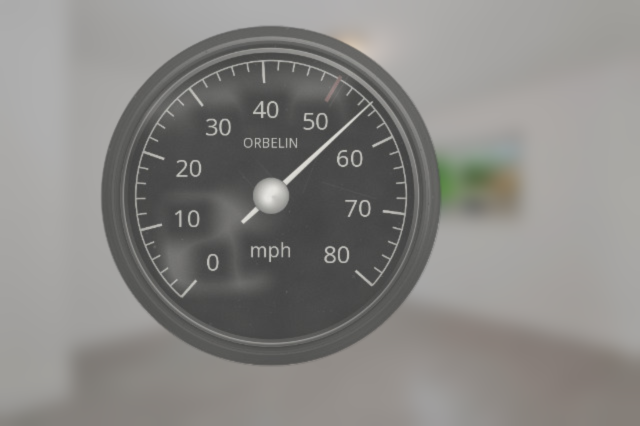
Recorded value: 55,mph
